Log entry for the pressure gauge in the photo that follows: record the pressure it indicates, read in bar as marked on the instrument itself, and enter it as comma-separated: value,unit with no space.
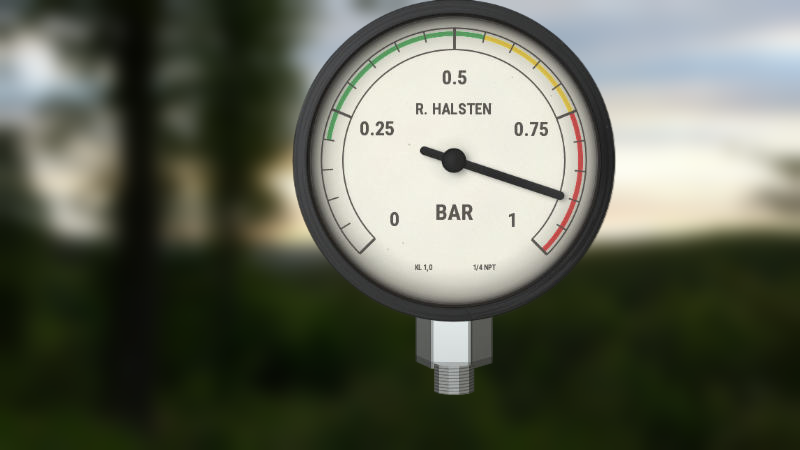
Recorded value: 0.9,bar
